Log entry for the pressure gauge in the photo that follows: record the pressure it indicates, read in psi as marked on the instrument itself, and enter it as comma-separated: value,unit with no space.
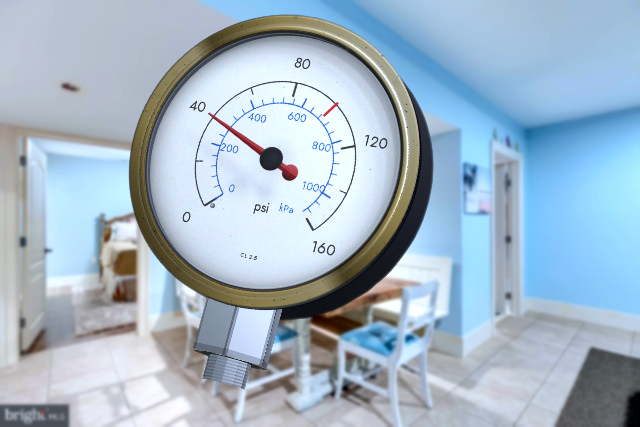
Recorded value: 40,psi
